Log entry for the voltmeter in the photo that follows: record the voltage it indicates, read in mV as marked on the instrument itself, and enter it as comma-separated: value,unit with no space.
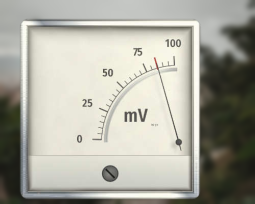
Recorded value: 85,mV
